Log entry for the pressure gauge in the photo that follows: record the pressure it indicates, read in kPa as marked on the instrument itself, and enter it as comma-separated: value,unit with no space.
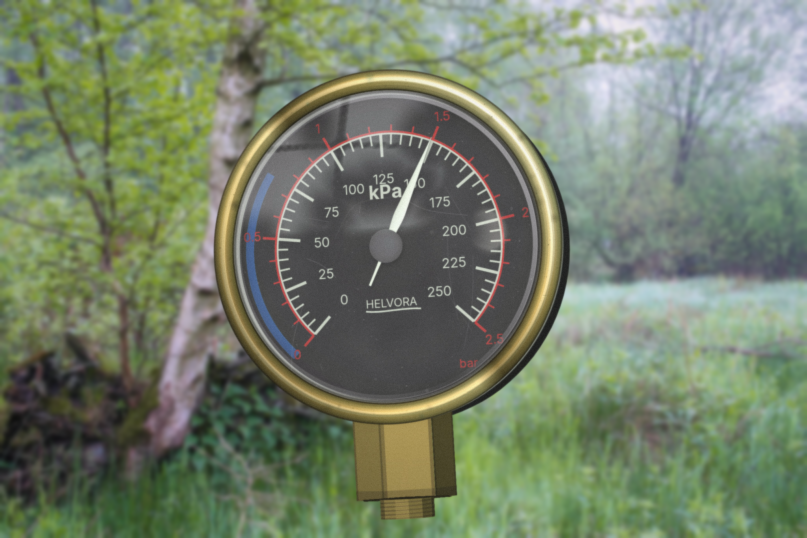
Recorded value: 150,kPa
